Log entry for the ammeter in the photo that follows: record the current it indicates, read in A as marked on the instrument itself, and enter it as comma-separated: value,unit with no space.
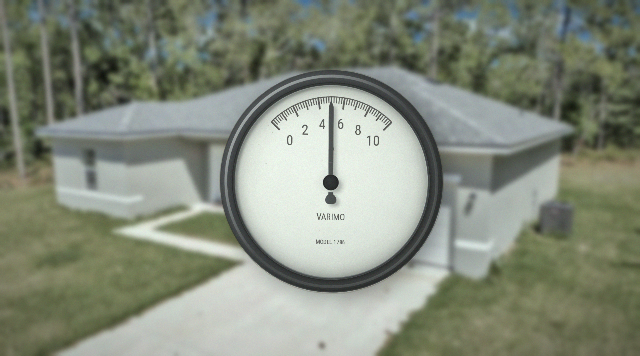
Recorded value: 5,A
